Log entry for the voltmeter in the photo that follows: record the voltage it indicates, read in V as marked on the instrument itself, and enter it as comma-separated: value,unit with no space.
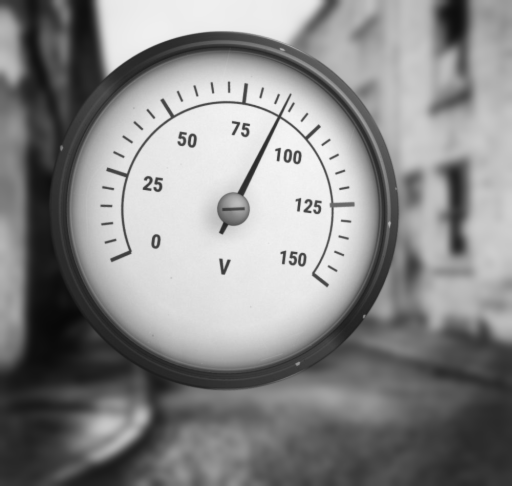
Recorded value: 87.5,V
